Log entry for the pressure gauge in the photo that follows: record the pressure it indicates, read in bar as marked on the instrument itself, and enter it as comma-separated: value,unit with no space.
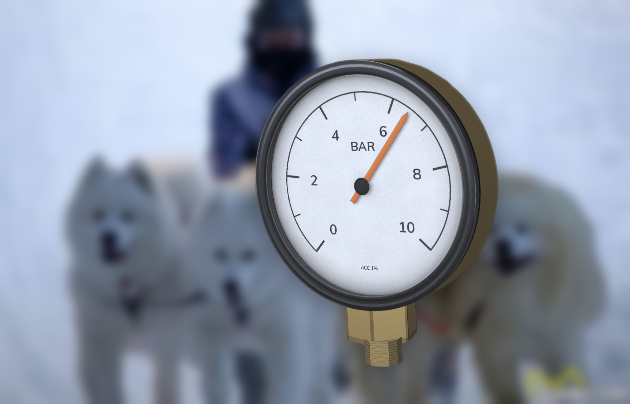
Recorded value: 6.5,bar
